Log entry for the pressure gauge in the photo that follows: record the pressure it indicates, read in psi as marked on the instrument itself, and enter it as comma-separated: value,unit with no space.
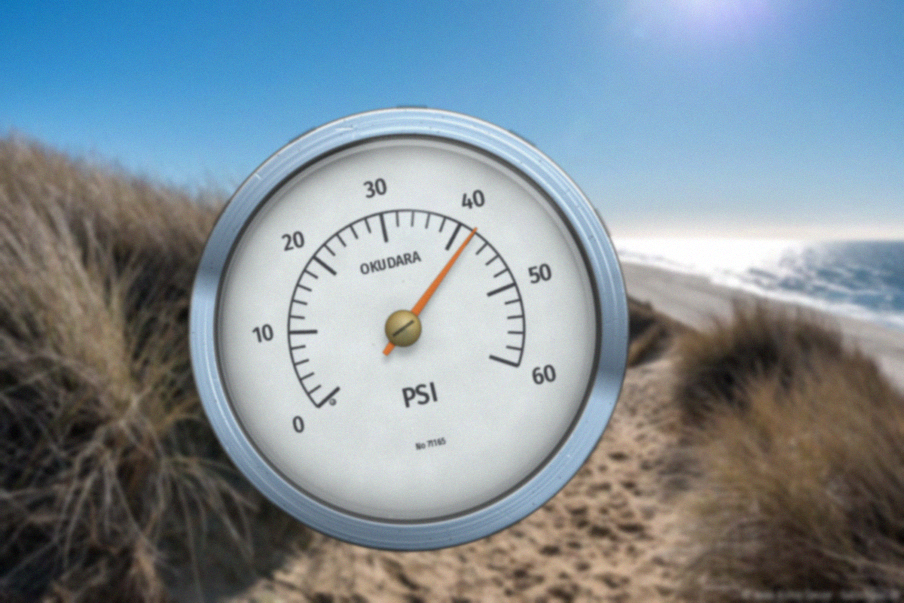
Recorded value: 42,psi
